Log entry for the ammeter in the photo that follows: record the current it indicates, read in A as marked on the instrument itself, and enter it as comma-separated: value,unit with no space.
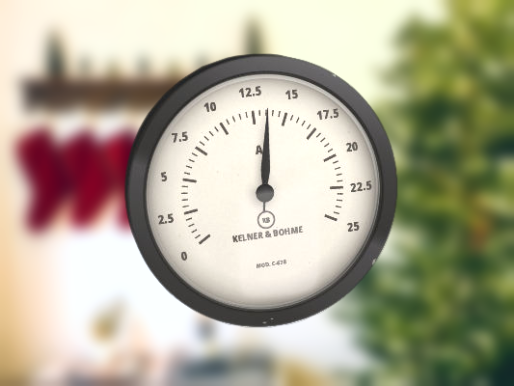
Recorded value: 13.5,A
